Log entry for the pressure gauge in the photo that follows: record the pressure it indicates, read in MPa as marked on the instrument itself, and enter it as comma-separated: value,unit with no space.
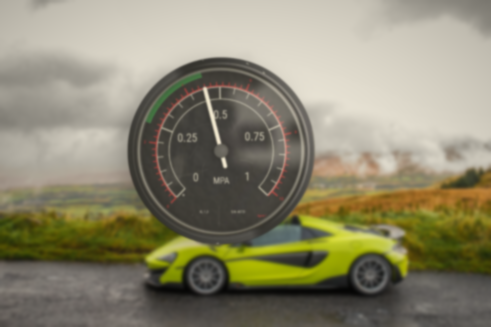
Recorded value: 0.45,MPa
